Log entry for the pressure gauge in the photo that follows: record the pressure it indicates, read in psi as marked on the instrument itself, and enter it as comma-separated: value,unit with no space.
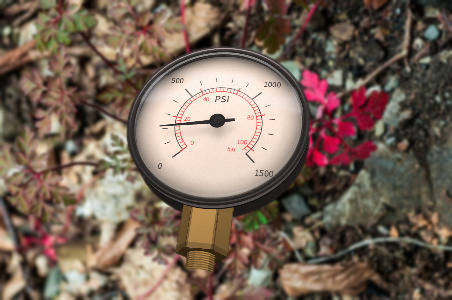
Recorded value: 200,psi
